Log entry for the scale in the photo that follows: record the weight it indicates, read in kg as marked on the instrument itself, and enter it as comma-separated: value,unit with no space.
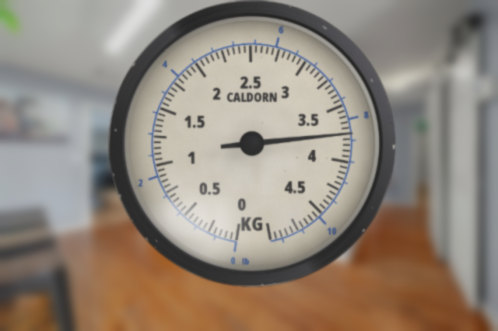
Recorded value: 3.75,kg
